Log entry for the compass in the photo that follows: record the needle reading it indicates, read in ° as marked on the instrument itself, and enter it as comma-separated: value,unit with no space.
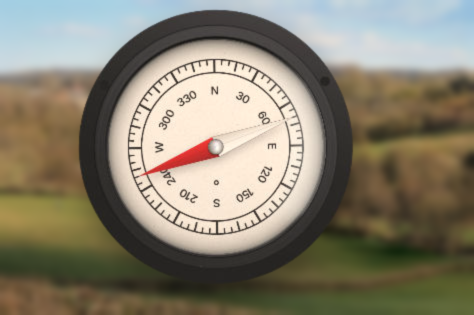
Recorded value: 250,°
